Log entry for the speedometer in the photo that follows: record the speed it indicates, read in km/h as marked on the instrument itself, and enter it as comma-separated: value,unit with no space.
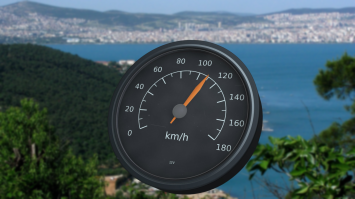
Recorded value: 110,km/h
